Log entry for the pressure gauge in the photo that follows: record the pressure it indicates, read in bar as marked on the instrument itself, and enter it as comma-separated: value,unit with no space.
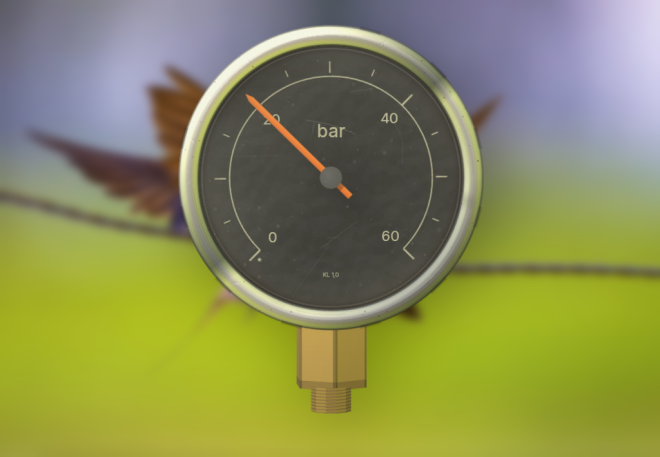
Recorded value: 20,bar
